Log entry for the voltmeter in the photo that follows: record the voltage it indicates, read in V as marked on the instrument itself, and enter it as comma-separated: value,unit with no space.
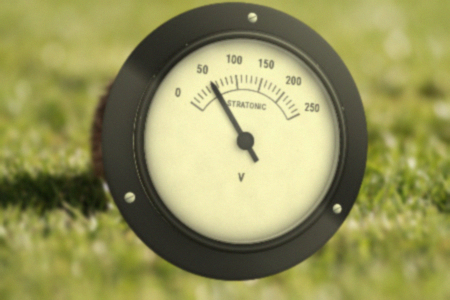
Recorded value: 50,V
